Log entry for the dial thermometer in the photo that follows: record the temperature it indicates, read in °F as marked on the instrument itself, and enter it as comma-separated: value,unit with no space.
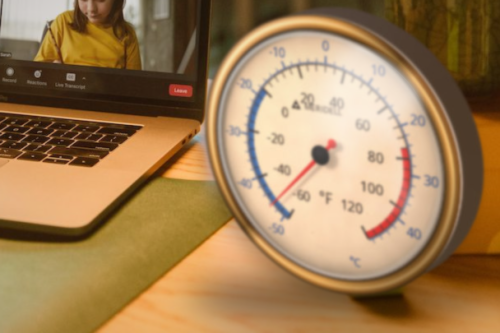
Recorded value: -52,°F
